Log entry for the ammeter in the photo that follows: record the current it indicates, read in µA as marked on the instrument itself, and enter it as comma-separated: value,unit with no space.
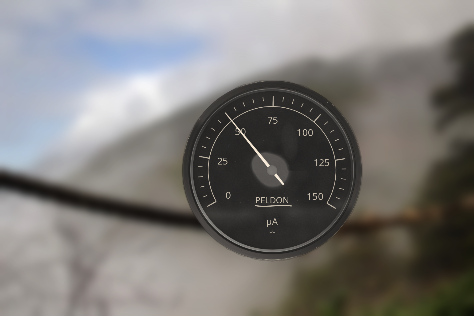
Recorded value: 50,µA
